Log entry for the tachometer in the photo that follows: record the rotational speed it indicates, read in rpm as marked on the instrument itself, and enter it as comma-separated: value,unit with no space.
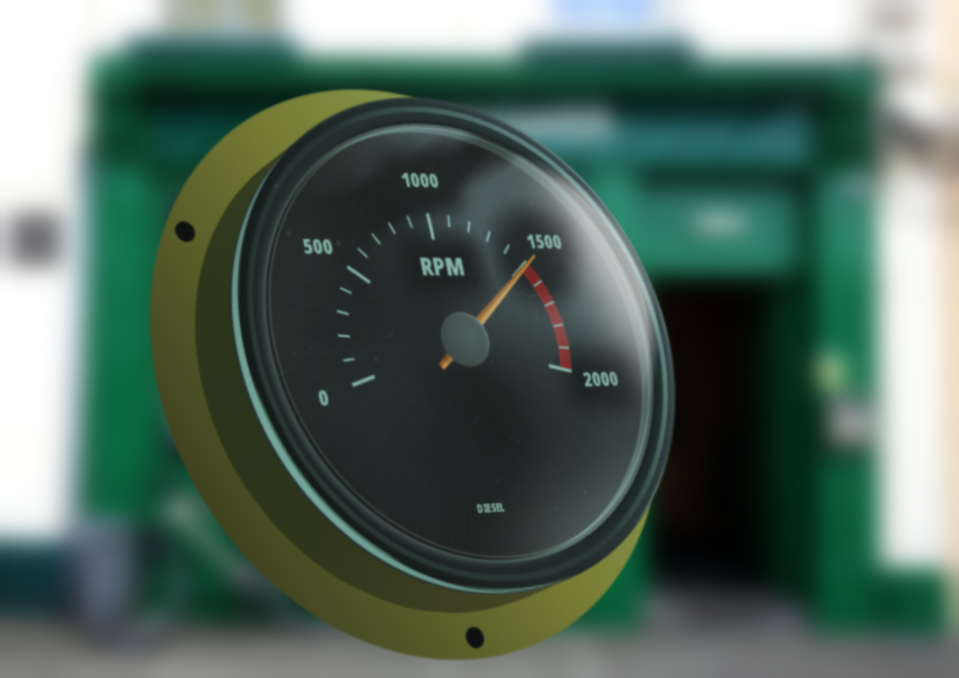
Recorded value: 1500,rpm
